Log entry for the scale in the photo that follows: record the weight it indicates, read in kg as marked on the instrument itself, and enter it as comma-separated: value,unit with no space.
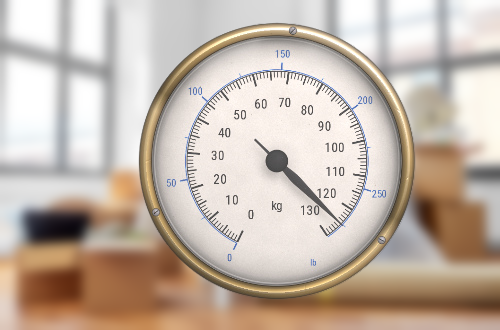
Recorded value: 125,kg
